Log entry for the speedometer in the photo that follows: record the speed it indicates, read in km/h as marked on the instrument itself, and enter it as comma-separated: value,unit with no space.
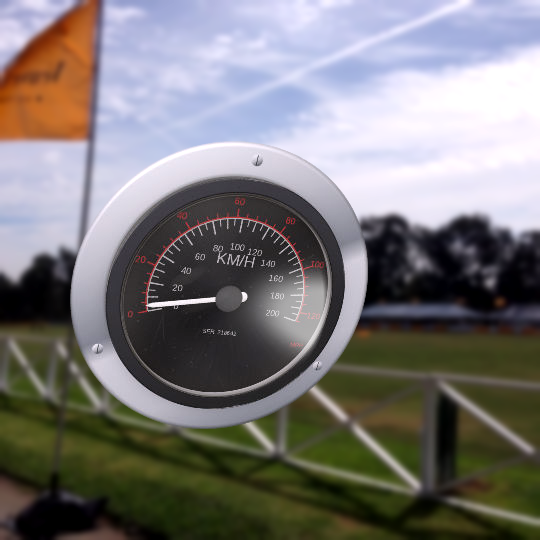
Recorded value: 5,km/h
